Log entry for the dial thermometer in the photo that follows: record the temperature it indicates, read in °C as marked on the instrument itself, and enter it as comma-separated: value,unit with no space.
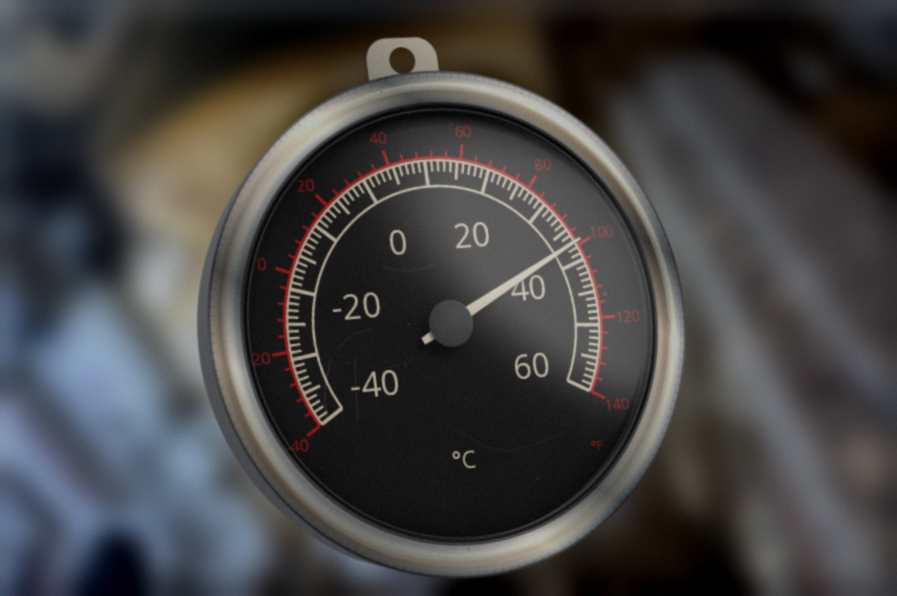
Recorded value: 37,°C
